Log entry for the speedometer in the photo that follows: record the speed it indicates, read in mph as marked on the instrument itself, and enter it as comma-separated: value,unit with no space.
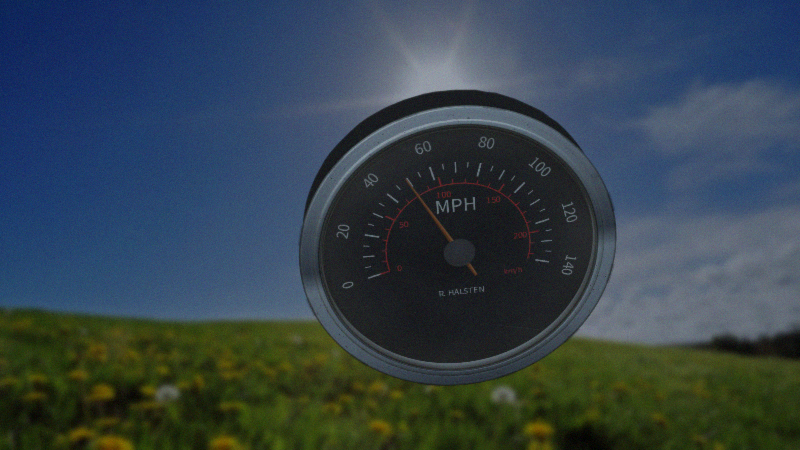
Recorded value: 50,mph
